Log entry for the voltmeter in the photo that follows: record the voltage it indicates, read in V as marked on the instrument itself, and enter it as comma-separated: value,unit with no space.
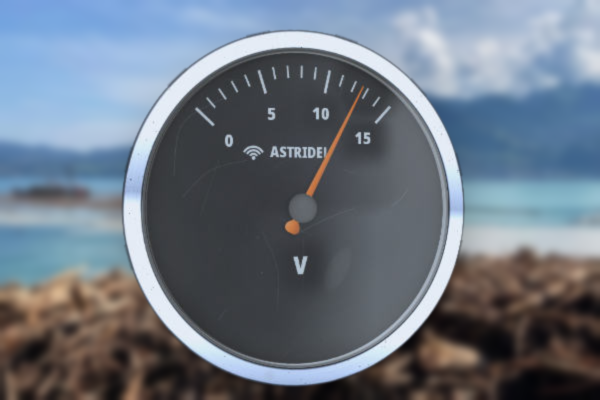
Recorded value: 12.5,V
